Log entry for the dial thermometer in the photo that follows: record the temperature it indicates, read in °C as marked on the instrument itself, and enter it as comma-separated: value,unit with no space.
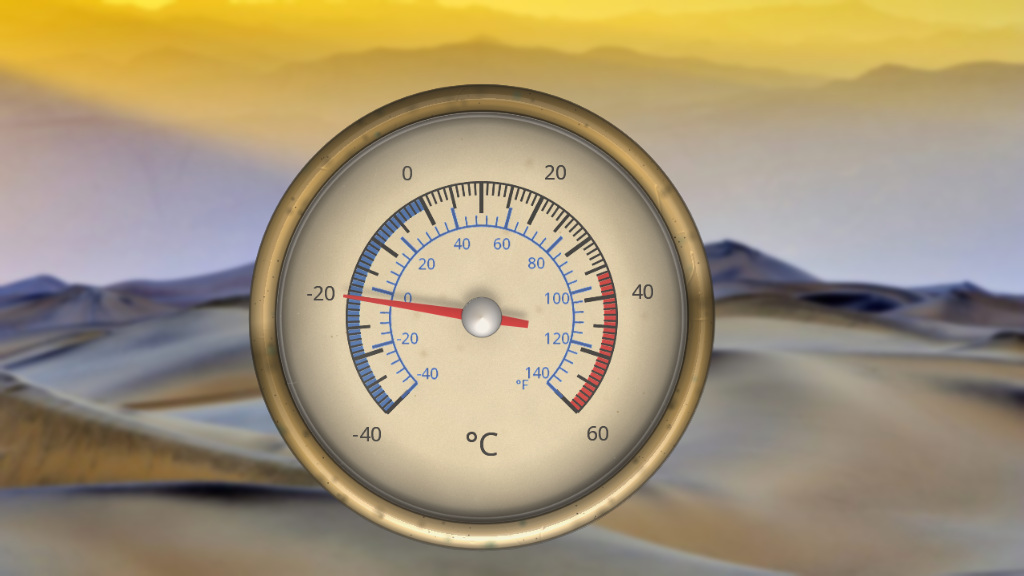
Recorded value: -20,°C
